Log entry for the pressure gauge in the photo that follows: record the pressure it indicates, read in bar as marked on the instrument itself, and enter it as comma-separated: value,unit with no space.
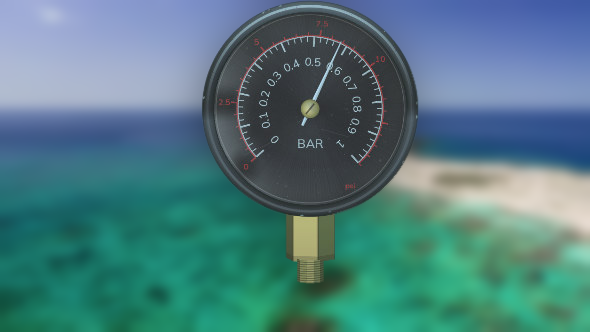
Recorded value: 0.58,bar
